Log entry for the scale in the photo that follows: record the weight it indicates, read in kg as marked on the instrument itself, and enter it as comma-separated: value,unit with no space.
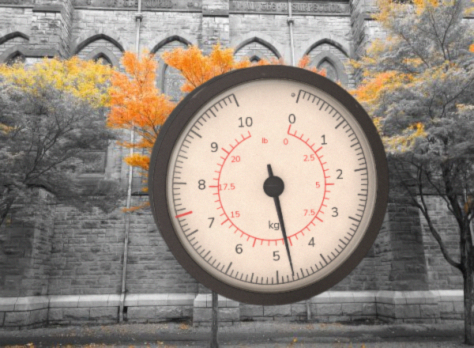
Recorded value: 4.7,kg
